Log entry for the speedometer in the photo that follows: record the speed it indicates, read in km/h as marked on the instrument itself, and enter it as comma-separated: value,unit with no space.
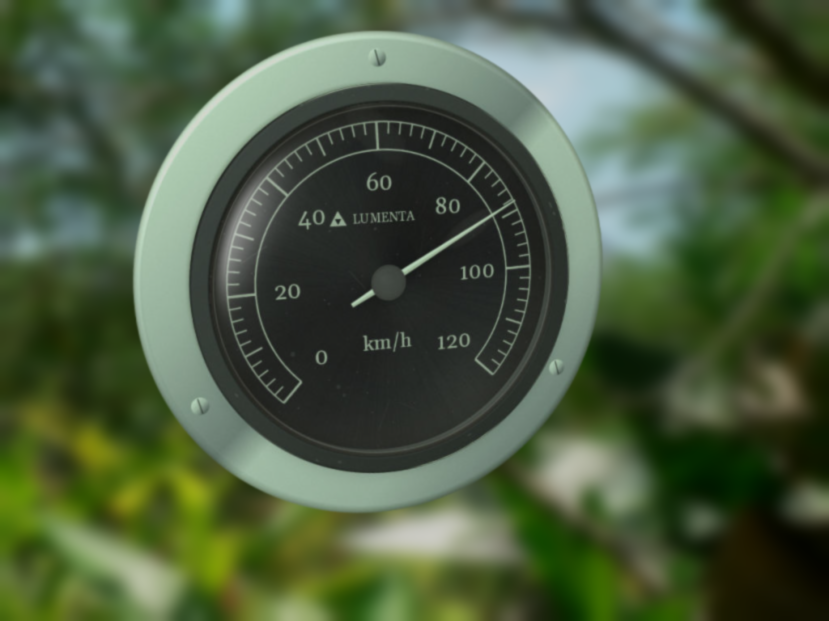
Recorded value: 88,km/h
